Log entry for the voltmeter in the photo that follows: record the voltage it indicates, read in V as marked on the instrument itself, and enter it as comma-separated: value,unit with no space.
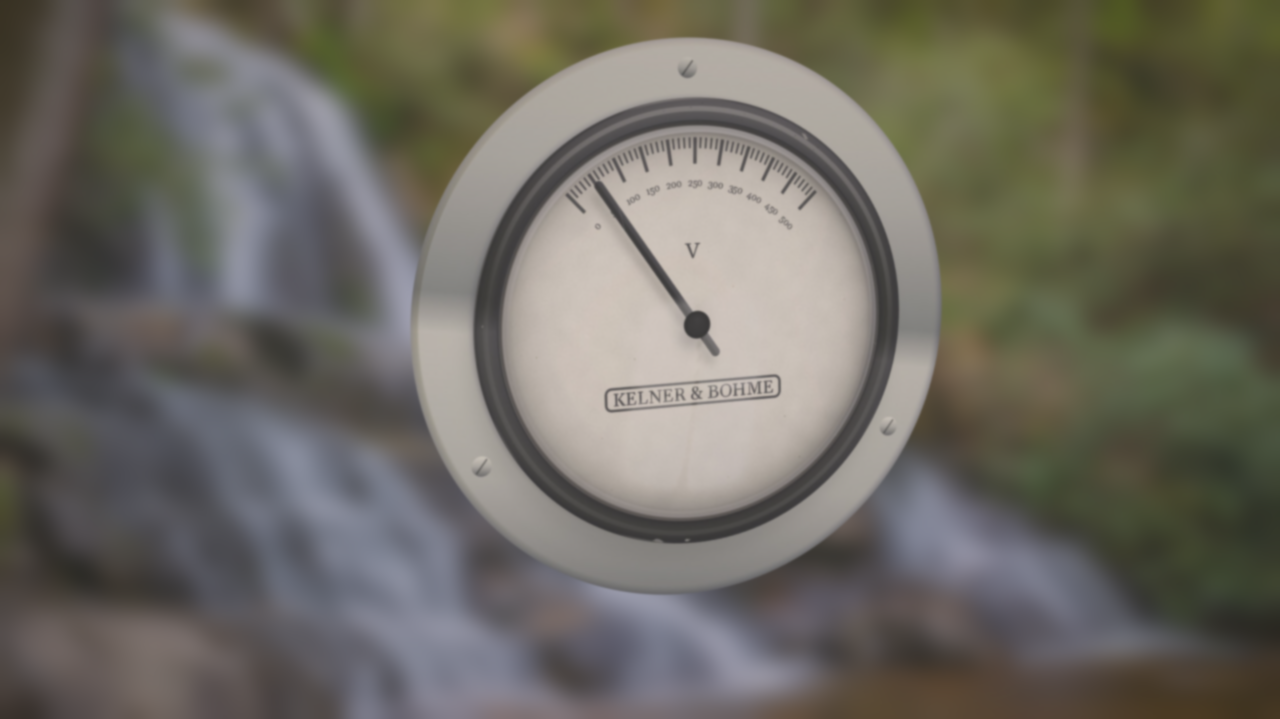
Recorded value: 50,V
